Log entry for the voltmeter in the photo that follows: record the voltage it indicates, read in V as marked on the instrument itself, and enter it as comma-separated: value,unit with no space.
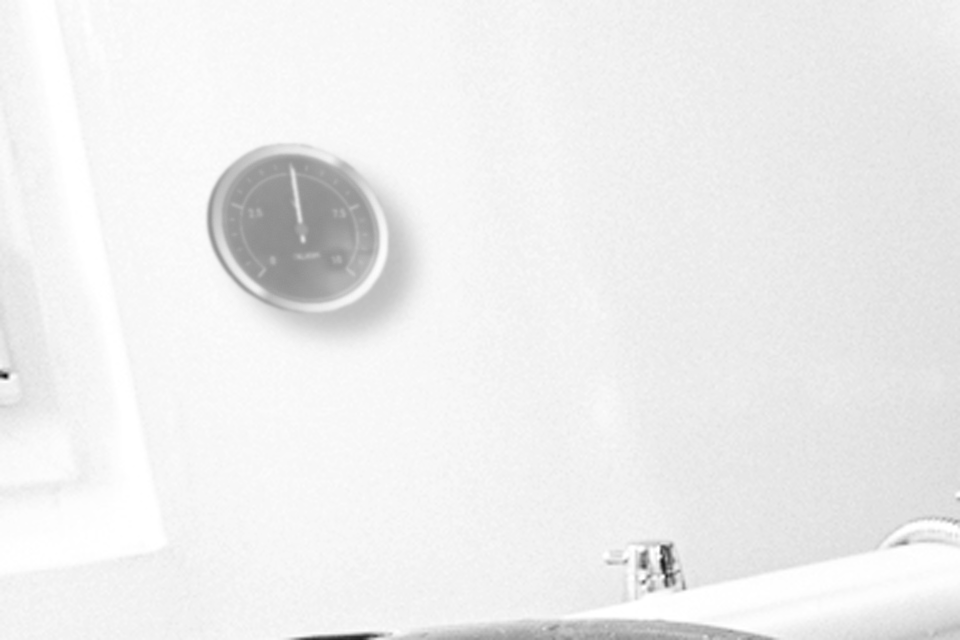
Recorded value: 5,V
